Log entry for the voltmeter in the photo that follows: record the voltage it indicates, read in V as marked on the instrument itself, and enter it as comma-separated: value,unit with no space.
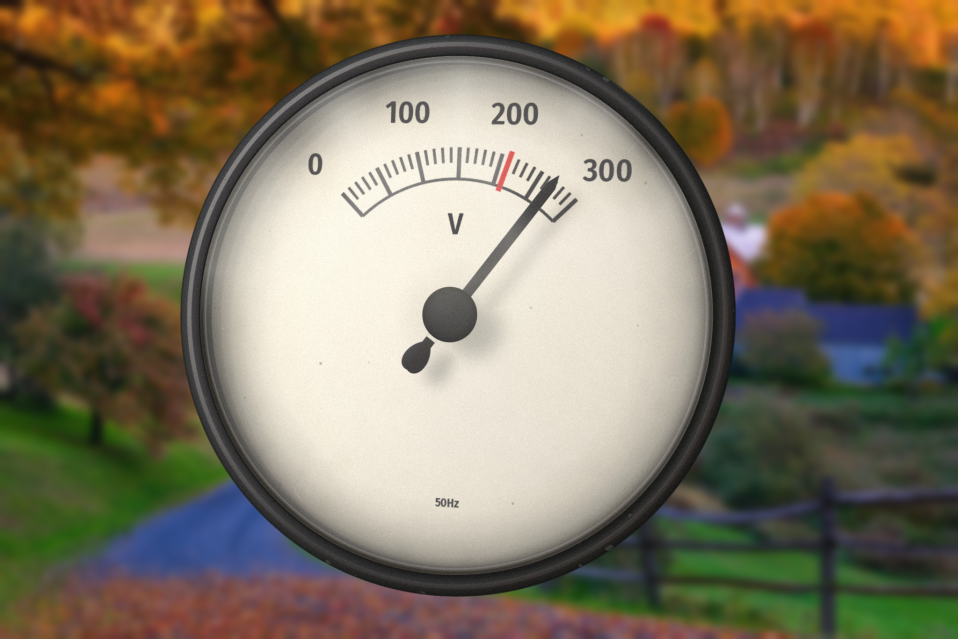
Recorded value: 270,V
